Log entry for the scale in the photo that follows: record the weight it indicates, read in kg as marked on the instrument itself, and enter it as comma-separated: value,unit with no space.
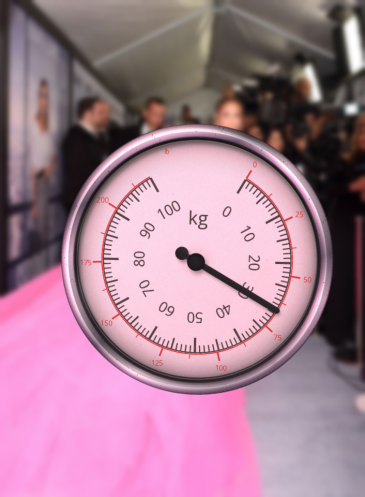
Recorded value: 30,kg
